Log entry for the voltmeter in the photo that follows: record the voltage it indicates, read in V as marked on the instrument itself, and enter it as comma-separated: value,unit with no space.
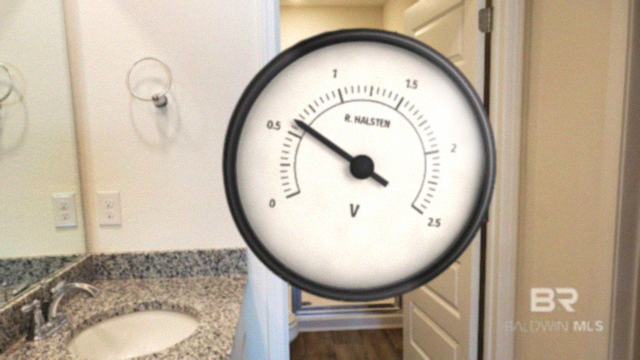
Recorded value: 0.6,V
